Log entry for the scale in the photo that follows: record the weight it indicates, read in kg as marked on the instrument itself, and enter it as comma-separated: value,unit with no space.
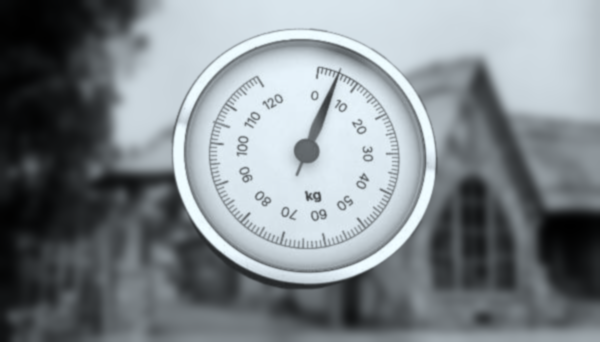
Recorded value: 5,kg
